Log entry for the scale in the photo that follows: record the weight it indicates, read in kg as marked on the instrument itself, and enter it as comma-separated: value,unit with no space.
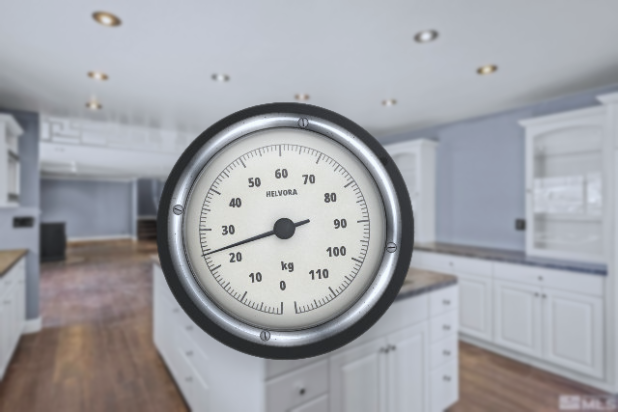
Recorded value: 24,kg
